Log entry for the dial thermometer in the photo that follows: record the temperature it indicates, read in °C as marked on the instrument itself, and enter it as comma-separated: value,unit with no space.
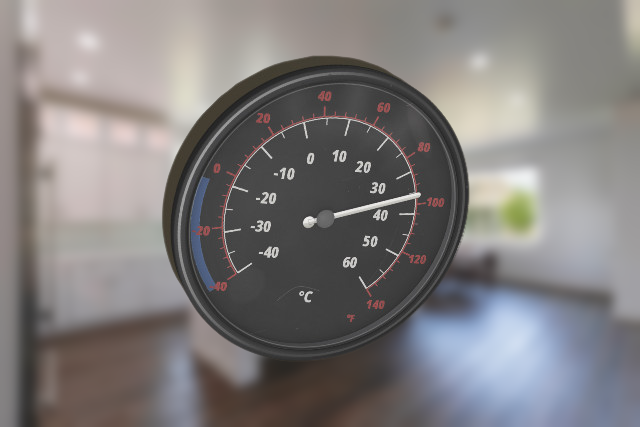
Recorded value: 35,°C
